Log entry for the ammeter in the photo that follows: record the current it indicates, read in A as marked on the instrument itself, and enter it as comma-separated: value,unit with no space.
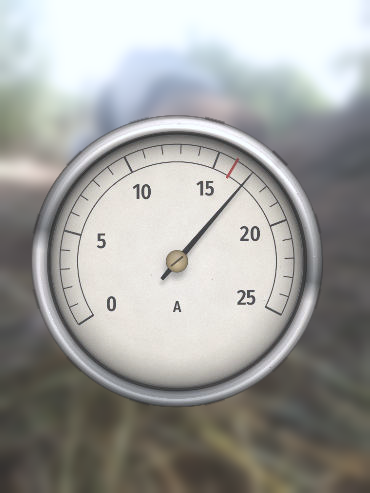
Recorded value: 17,A
